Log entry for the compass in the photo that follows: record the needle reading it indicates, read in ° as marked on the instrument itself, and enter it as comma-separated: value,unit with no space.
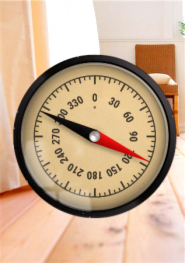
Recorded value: 115,°
